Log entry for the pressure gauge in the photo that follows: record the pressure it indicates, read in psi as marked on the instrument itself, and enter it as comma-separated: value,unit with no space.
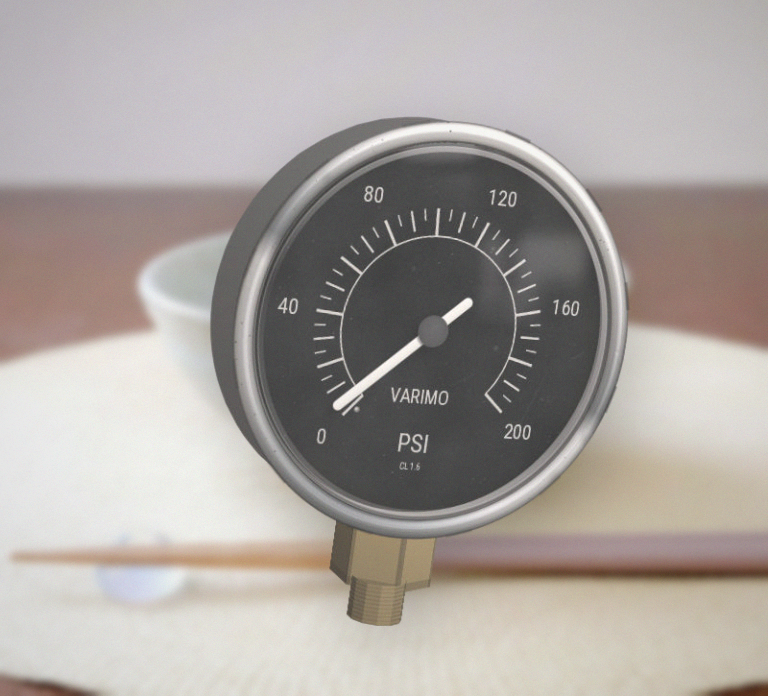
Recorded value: 5,psi
